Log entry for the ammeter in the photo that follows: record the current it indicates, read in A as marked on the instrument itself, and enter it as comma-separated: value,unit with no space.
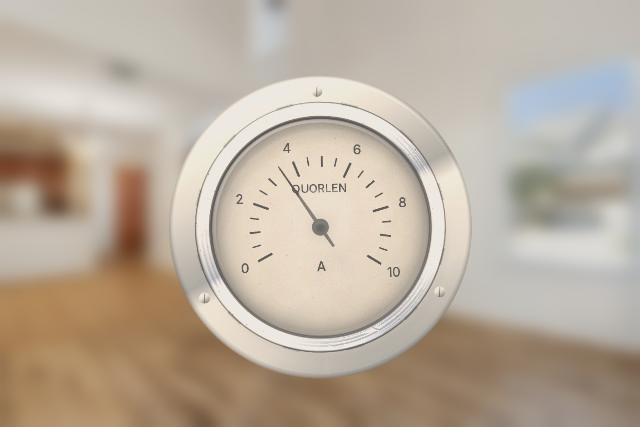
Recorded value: 3.5,A
